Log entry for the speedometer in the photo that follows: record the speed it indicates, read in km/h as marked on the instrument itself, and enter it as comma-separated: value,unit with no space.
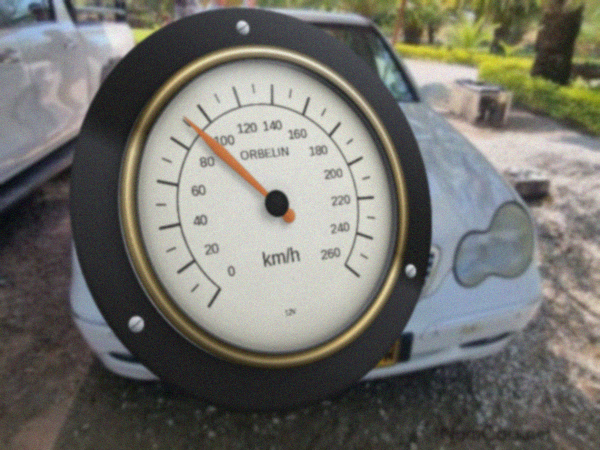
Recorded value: 90,km/h
